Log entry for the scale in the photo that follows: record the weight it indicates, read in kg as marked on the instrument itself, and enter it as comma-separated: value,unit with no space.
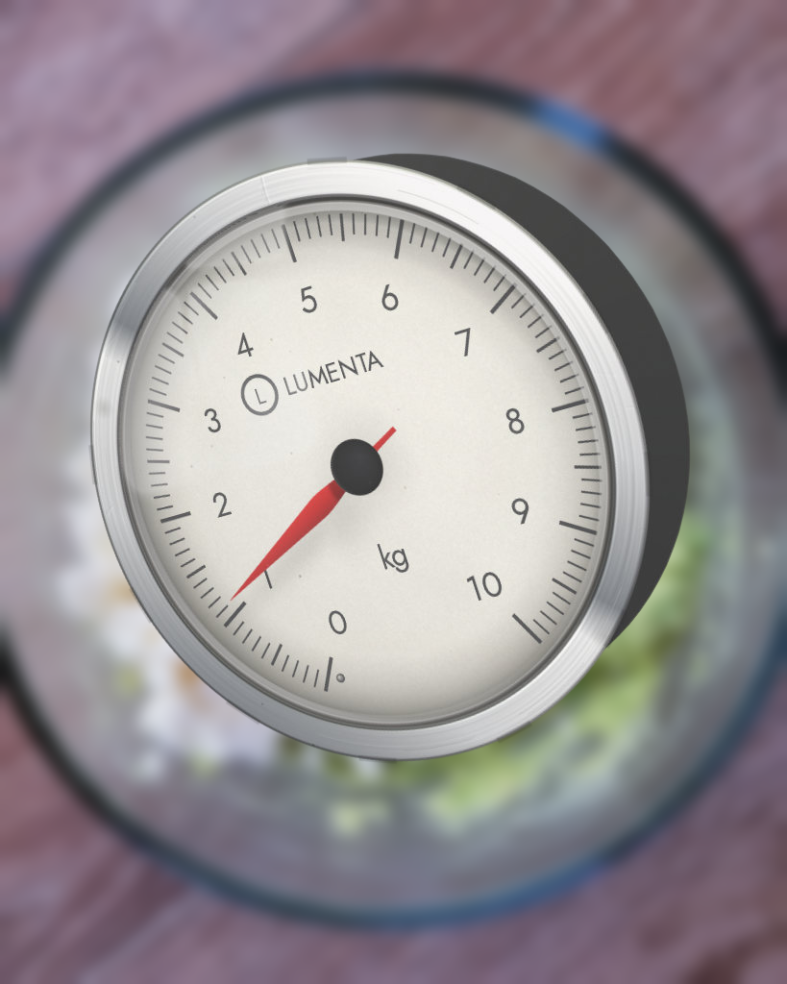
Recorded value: 1.1,kg
